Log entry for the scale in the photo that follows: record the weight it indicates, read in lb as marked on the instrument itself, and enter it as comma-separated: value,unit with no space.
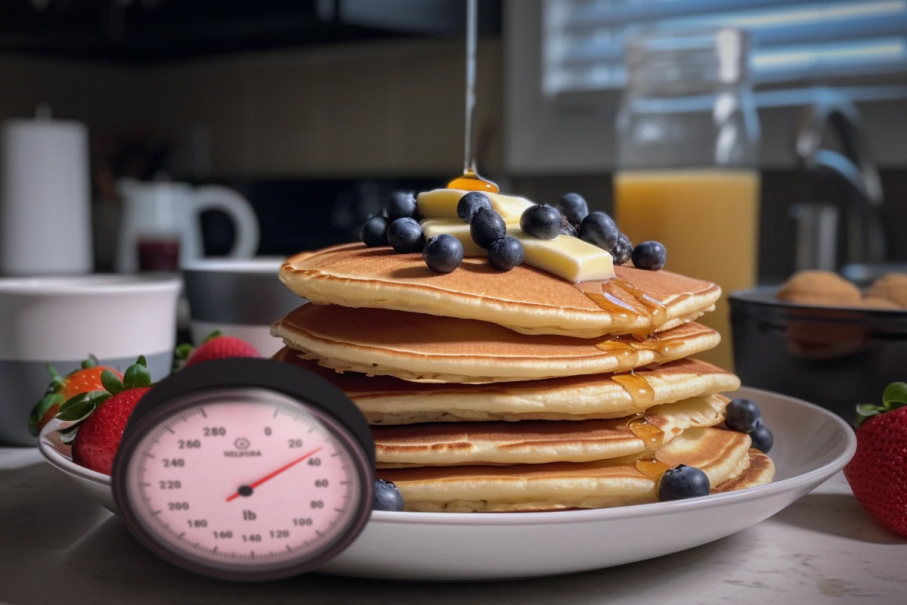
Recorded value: 30,lb
